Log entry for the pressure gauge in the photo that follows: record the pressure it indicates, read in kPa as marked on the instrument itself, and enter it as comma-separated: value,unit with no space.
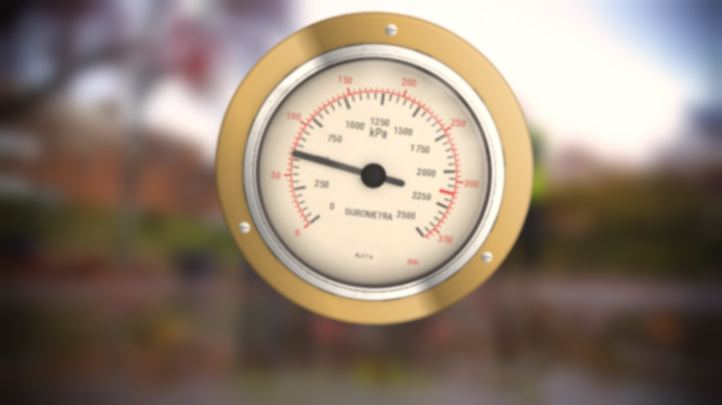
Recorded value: 500,kPa
